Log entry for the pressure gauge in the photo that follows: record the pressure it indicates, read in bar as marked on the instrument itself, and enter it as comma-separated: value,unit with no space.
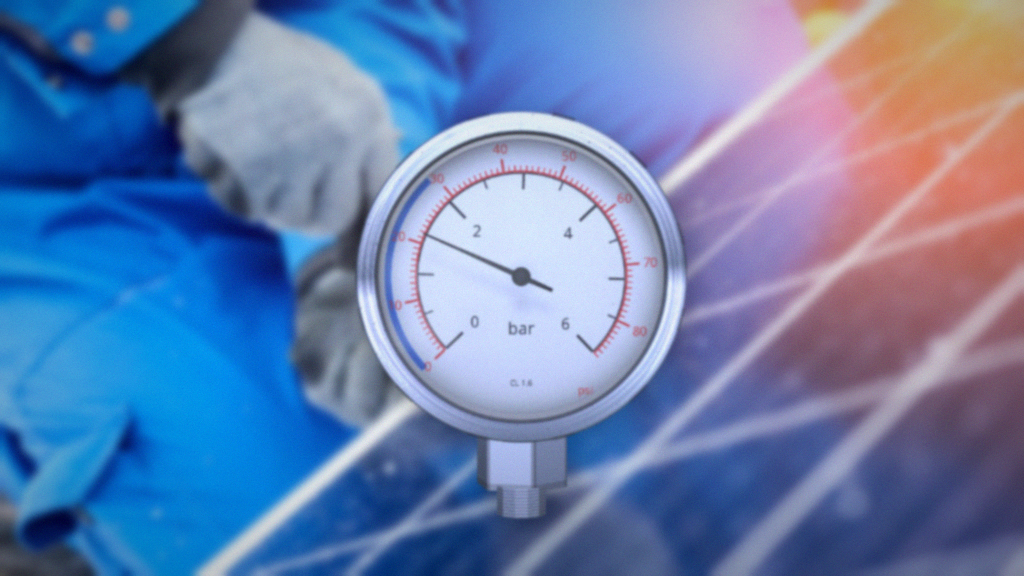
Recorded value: 1.5,bar
